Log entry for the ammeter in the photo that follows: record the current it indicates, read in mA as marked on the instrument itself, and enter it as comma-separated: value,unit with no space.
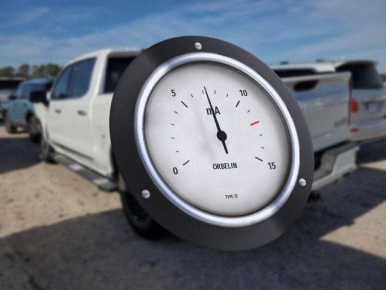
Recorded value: 7,mA
